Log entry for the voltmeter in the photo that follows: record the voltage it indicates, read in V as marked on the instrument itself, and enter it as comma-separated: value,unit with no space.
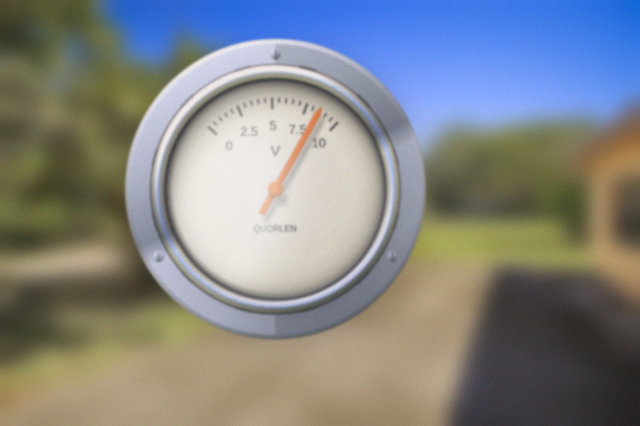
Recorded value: 8.5,V
